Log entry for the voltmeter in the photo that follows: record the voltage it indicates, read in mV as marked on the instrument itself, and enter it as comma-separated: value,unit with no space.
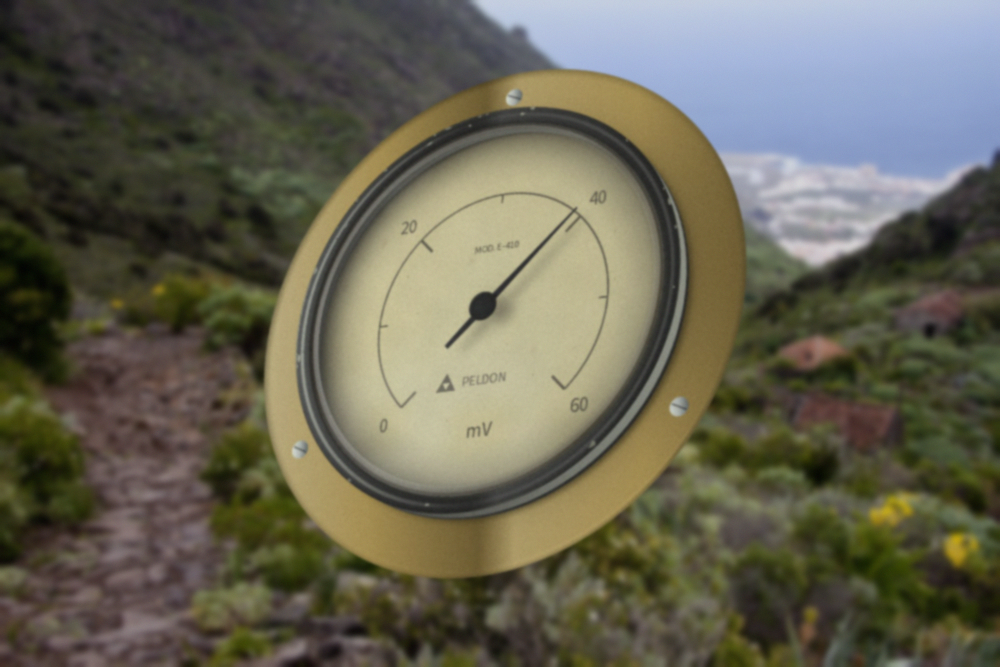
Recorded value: 40,mV
